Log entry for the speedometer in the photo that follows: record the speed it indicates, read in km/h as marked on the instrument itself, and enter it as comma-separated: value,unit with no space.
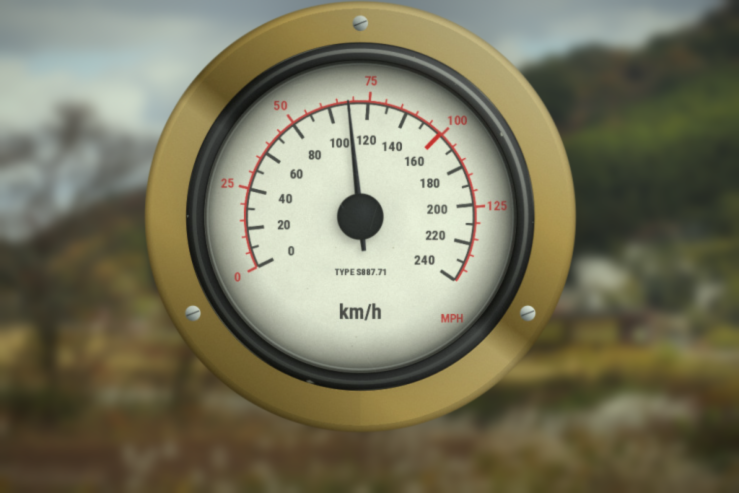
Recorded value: 110,km/h
